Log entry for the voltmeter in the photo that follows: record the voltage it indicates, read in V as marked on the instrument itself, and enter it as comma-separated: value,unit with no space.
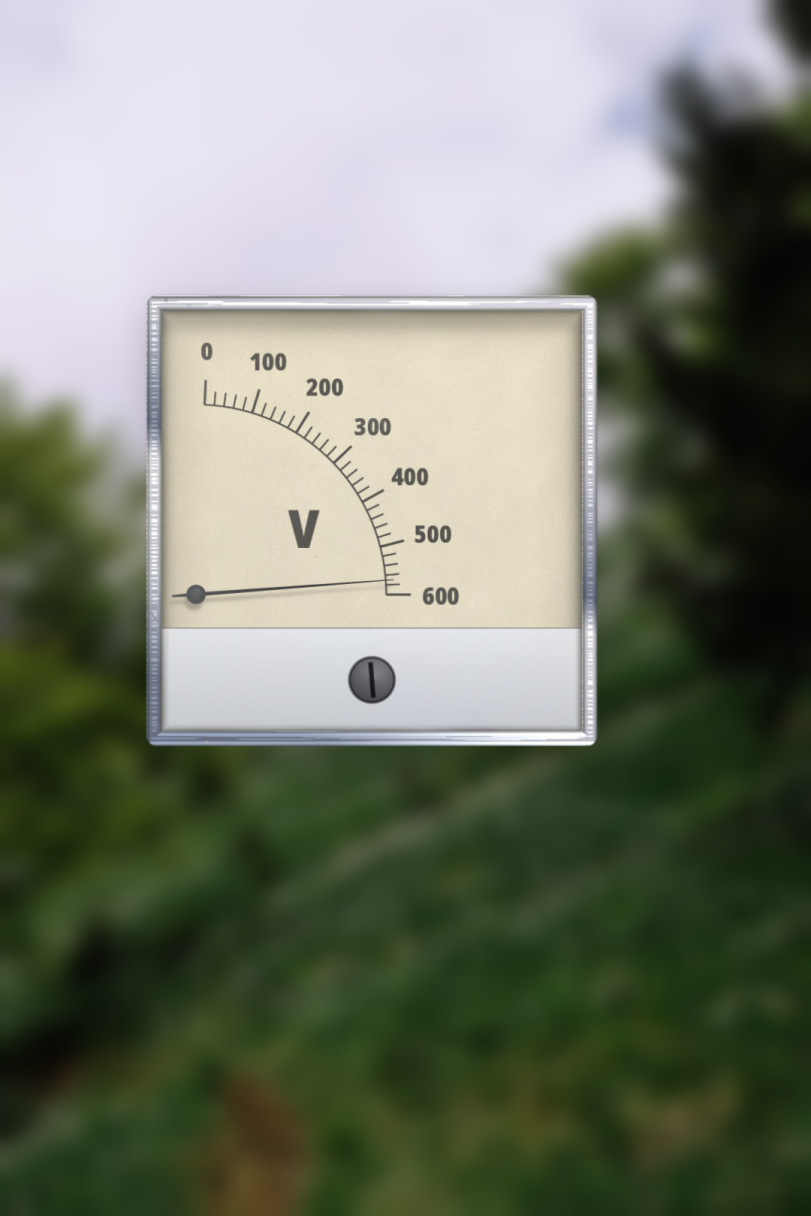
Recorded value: 570,V
